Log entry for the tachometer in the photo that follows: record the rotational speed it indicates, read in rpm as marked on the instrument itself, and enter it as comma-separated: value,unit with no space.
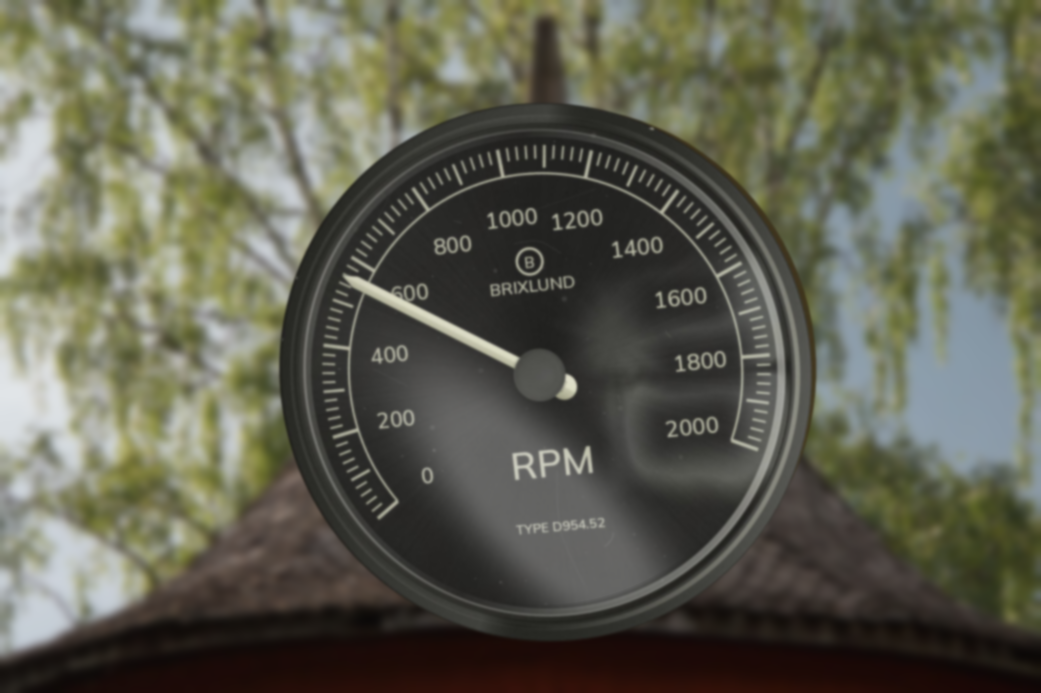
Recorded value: 560,rpm
